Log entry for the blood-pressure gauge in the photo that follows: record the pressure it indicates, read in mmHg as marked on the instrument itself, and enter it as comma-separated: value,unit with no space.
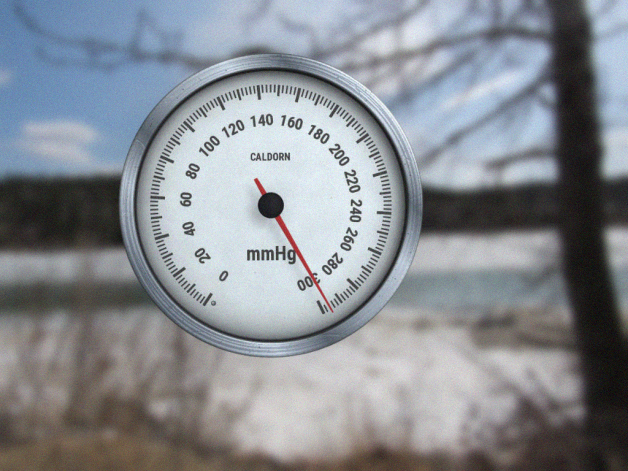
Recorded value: 296,mmHg
